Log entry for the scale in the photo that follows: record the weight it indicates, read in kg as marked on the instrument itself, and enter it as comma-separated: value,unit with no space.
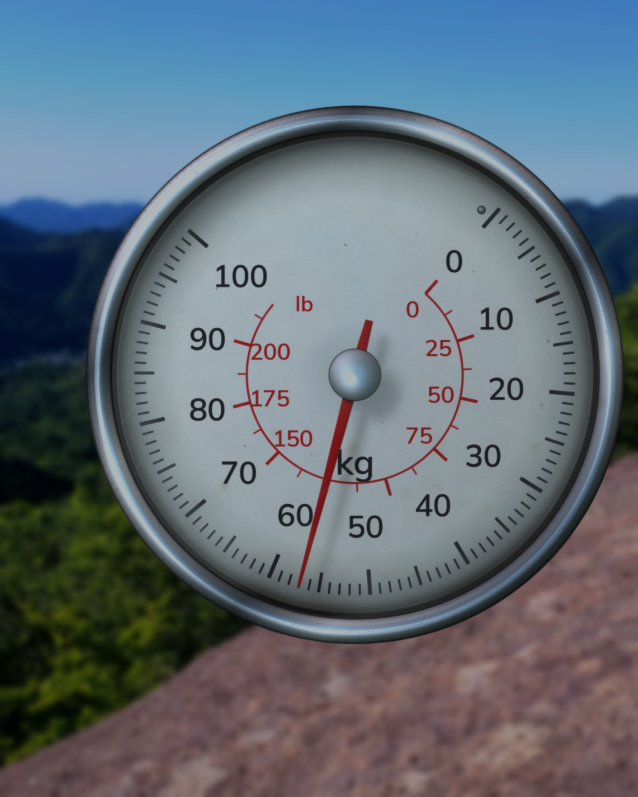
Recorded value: 57,kg
